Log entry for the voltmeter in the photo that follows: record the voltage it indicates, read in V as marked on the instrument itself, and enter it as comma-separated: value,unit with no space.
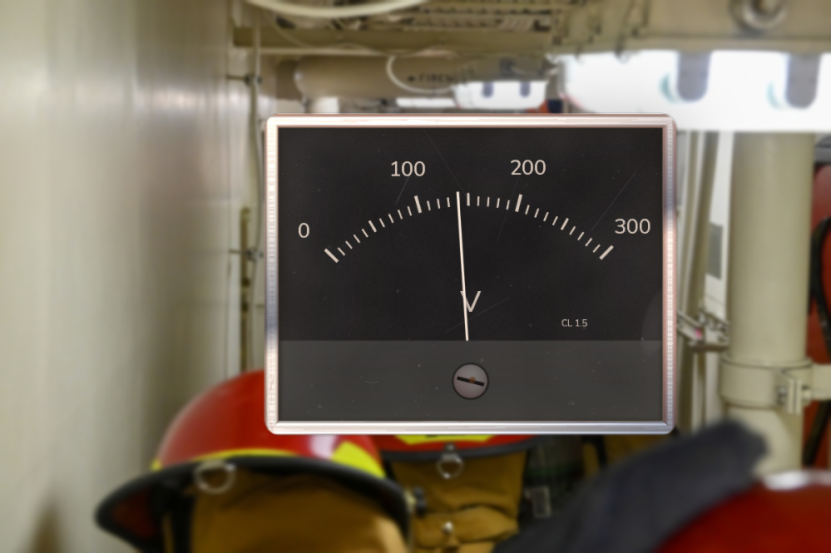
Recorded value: 140,V
